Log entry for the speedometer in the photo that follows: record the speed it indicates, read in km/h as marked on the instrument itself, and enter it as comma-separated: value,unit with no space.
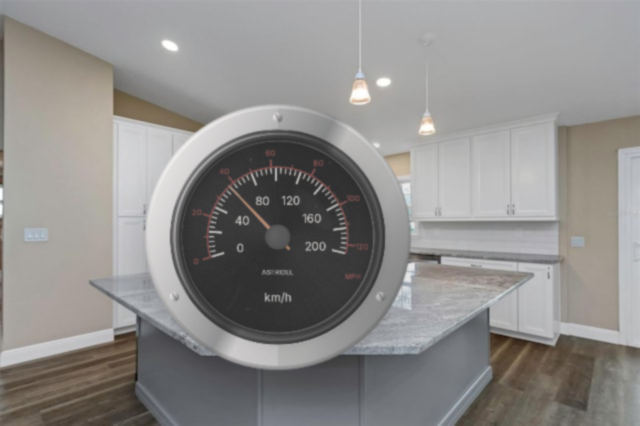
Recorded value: 60,km/h
